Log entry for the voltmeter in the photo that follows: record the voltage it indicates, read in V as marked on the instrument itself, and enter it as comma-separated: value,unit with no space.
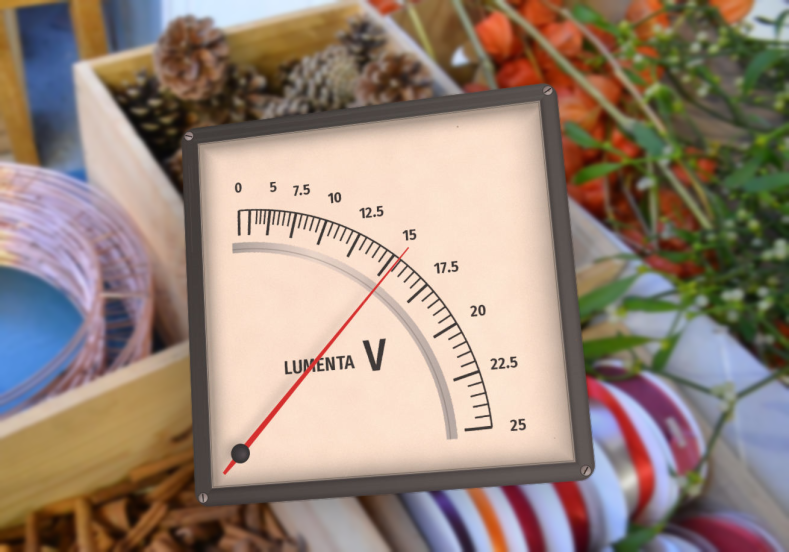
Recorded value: 15.5,V
